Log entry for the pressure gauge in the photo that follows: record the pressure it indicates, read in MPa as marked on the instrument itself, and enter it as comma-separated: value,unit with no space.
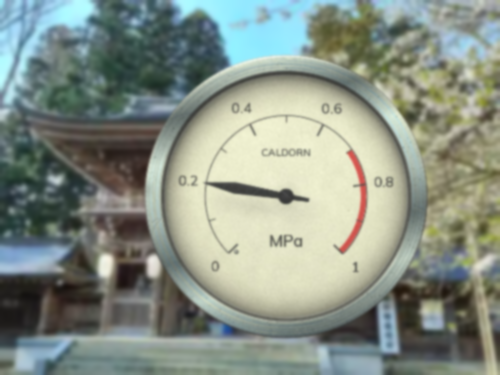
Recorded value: 0.2,MPa
